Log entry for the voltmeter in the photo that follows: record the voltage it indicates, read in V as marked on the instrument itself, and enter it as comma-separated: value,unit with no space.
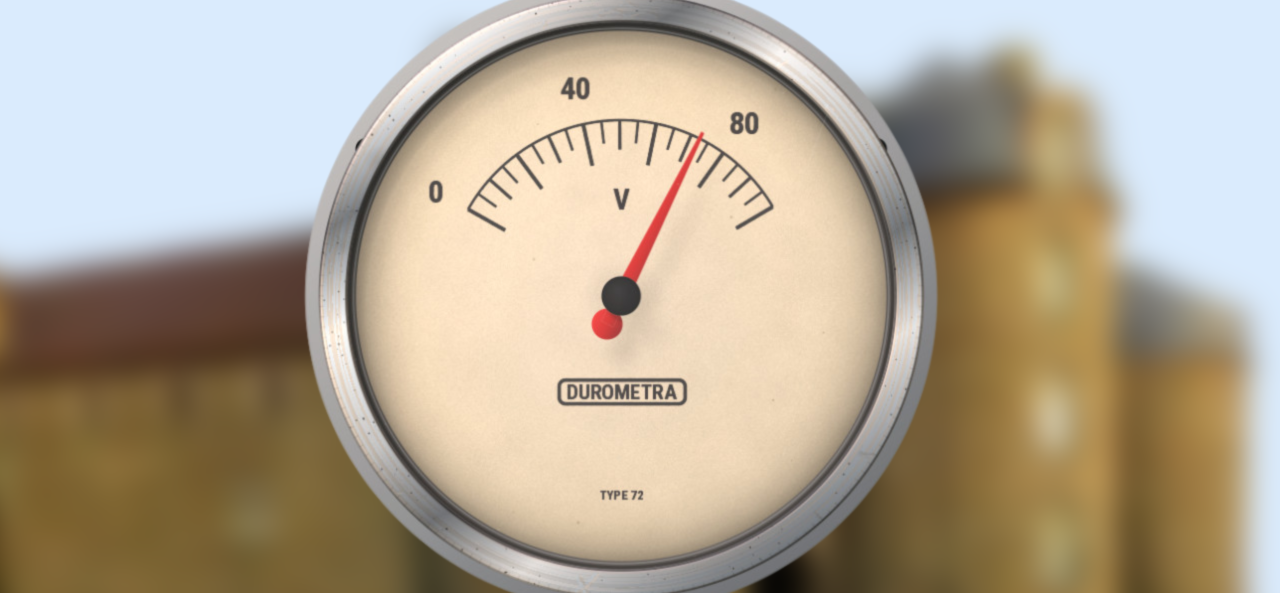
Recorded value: 72.5,V
